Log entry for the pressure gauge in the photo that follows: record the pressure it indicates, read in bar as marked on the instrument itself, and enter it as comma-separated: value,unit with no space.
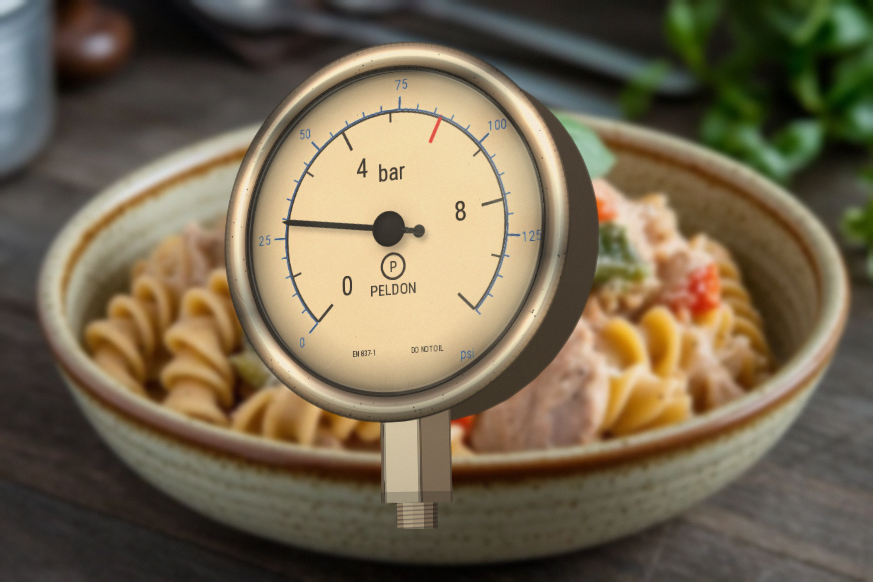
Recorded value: 2,bar
